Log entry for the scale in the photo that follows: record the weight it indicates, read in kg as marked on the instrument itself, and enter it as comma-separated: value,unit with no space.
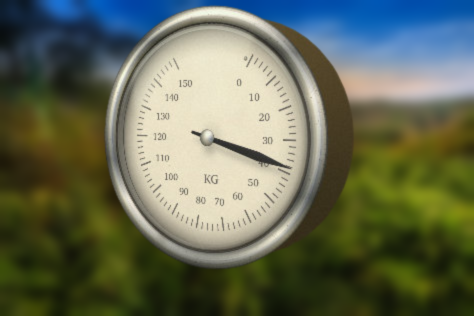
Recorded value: 38,kg
